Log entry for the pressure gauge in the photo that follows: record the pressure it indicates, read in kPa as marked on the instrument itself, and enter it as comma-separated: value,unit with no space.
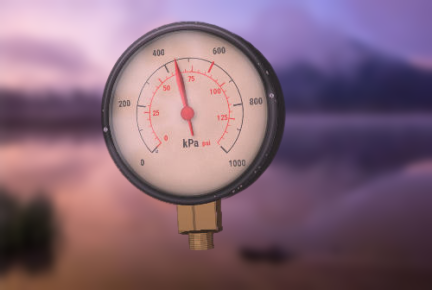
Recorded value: 450,kPa
